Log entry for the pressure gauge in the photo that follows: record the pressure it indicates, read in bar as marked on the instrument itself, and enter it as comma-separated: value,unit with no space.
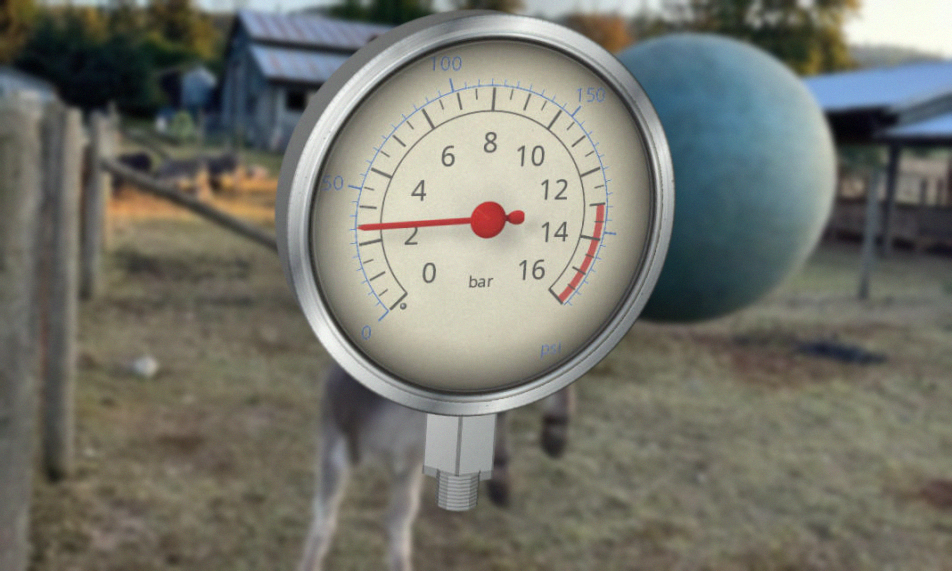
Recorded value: 2.5,bar
